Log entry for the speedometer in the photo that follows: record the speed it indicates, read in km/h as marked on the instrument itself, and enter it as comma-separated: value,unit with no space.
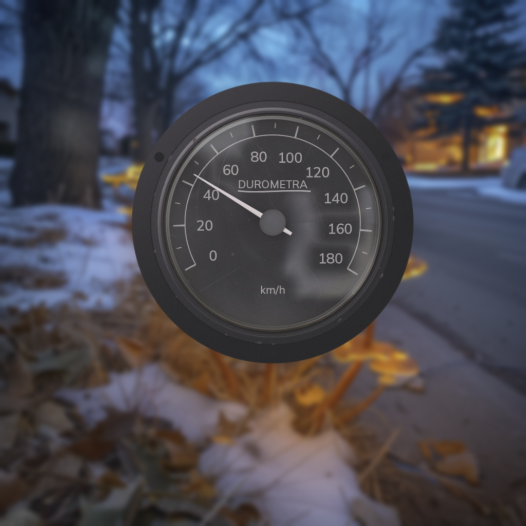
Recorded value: 45,km/h
